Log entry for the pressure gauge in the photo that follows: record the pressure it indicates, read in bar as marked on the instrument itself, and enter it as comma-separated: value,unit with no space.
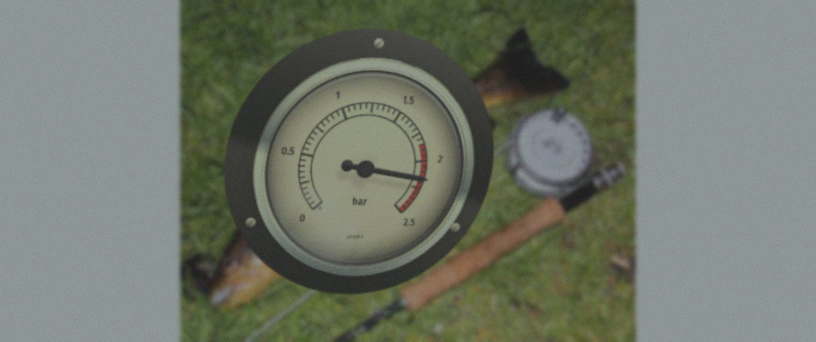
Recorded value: 2.15,bar
